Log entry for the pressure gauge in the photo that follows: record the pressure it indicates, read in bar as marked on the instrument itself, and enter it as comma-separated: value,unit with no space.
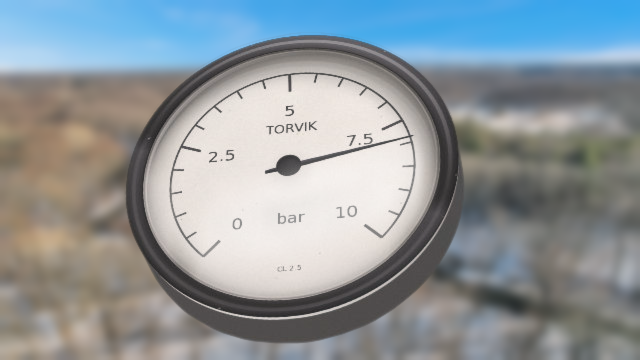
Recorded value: 8,bar
